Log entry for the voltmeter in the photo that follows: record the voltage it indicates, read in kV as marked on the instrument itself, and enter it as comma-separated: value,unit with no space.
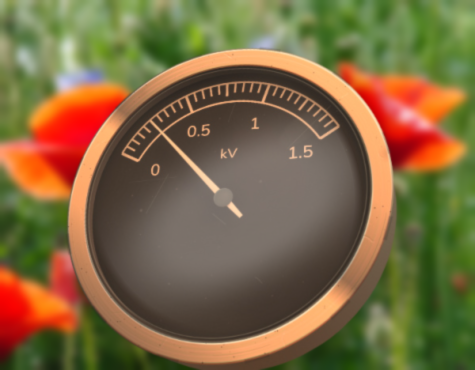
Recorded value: 0.25,kV
